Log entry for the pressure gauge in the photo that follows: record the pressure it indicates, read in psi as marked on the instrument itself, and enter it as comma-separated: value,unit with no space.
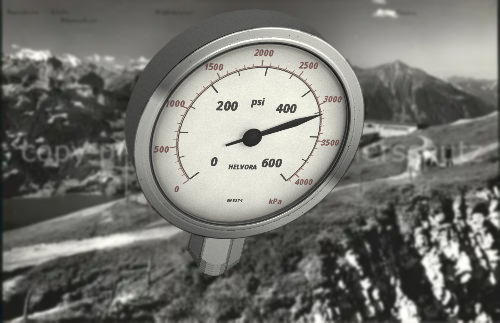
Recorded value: 450,psi
